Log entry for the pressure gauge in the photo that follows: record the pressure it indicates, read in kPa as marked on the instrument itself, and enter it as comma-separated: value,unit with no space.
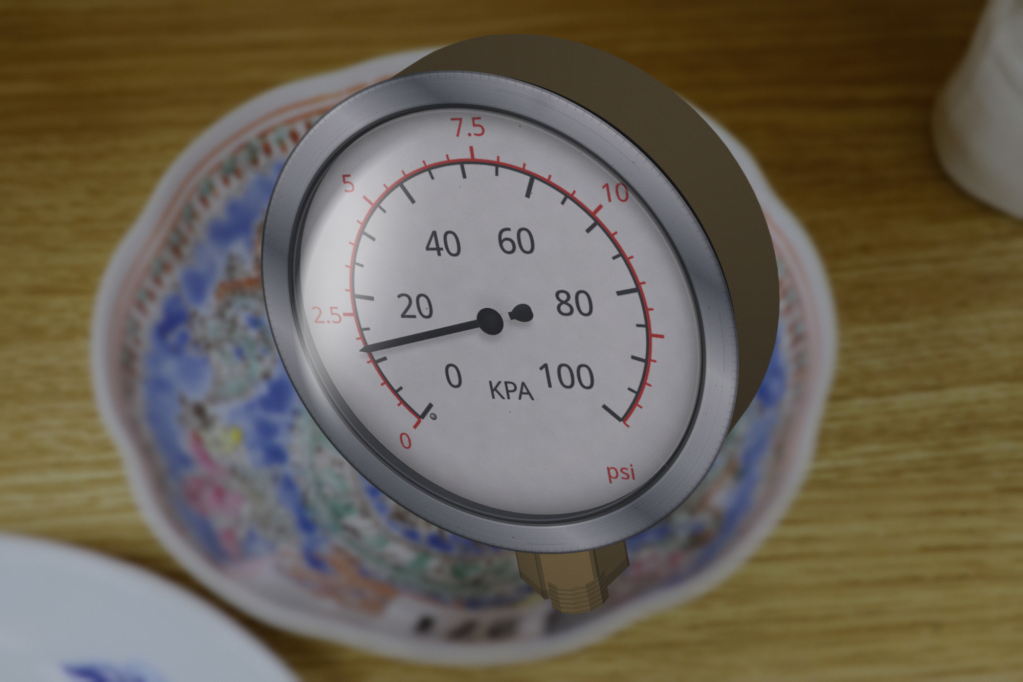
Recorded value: 12.5,kPa
